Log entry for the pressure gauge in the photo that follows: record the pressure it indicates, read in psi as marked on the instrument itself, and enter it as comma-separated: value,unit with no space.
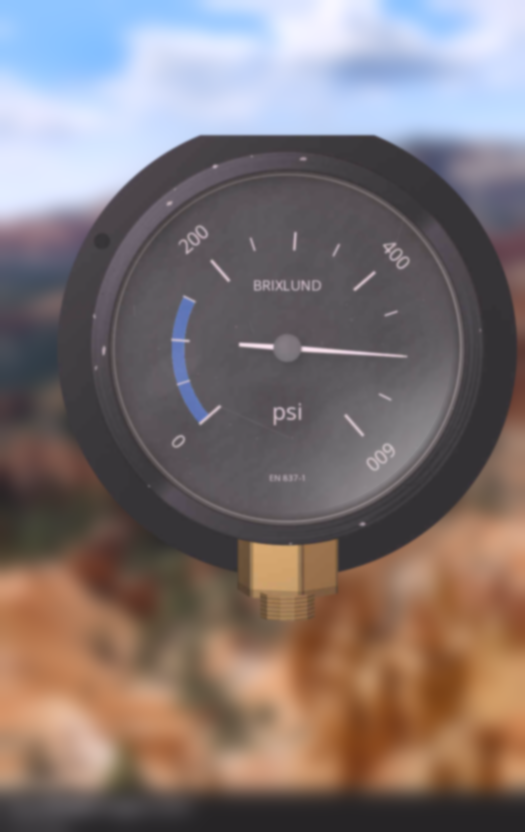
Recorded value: 500,psi
